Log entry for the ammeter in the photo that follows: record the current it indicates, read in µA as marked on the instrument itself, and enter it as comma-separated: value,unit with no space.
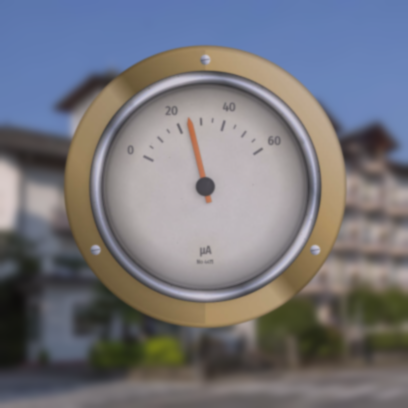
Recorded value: 25,µA
